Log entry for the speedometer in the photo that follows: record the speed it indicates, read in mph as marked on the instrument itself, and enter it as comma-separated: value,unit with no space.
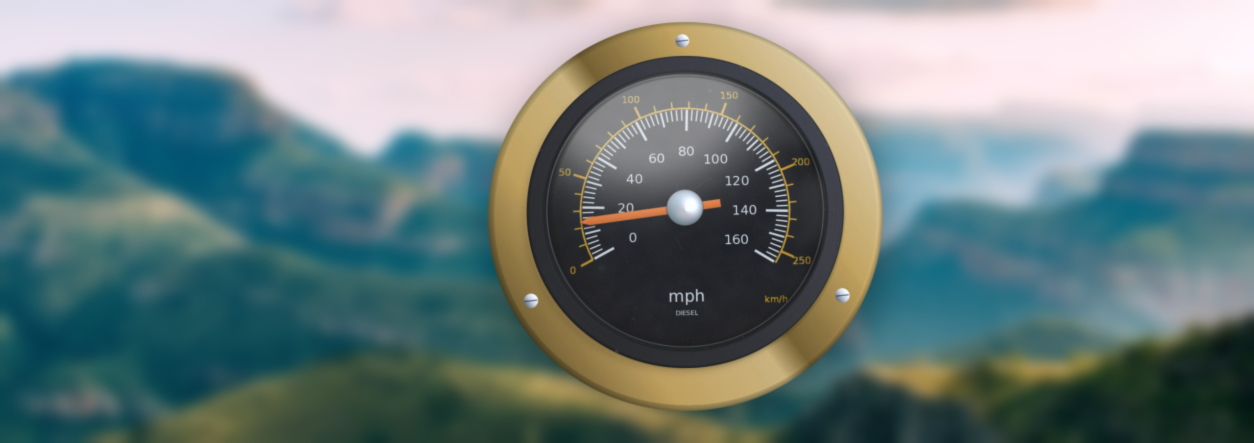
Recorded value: 14,mph
